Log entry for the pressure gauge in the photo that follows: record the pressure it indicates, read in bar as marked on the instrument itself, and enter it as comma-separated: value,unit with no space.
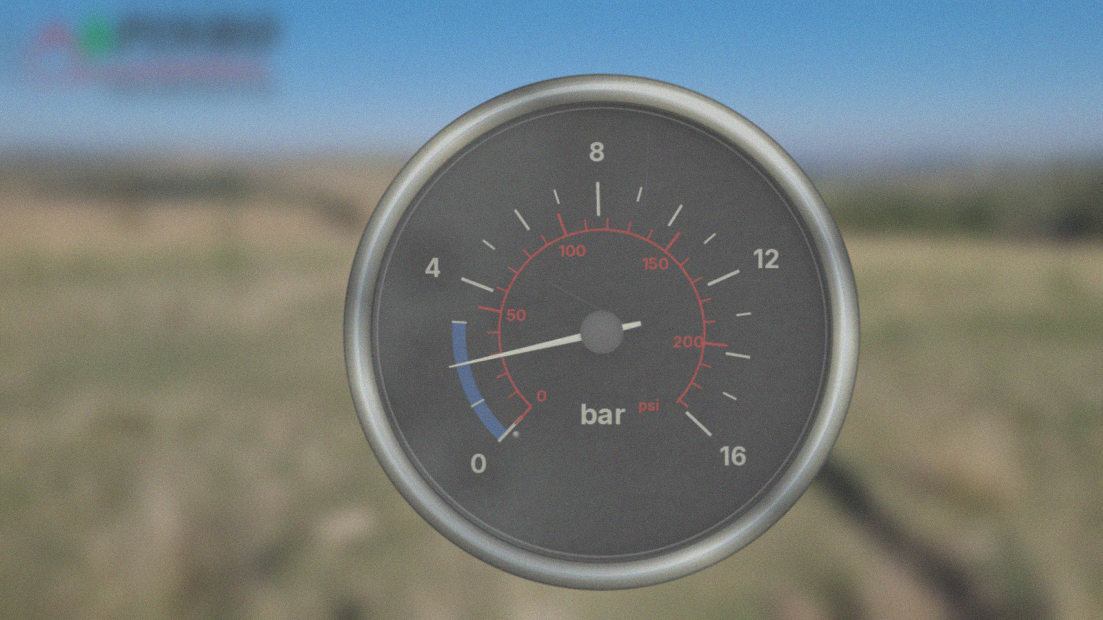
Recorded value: 2,bar
